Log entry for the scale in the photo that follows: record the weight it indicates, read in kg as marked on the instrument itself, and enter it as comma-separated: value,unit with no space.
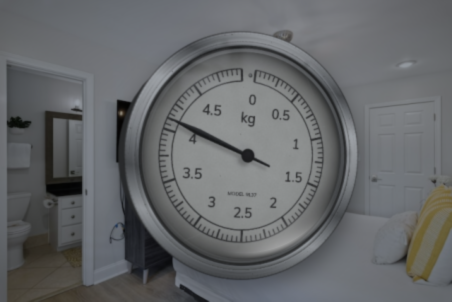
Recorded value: 4.1,kg
